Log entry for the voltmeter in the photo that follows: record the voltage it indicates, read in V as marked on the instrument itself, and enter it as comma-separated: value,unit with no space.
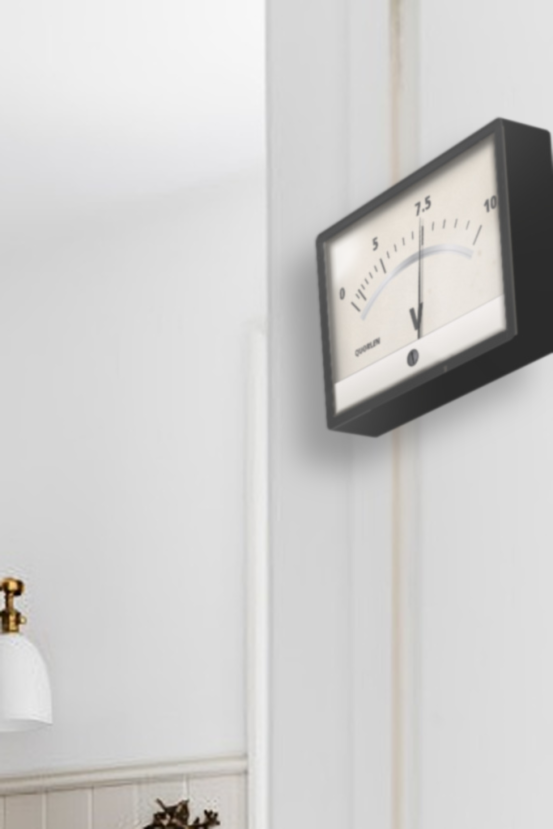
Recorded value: 7.5,V
